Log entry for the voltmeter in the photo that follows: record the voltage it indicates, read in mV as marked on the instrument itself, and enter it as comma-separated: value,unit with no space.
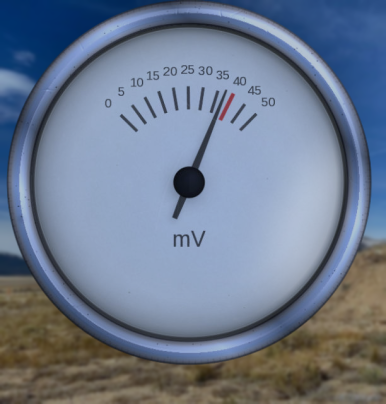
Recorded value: 37.5,mV
